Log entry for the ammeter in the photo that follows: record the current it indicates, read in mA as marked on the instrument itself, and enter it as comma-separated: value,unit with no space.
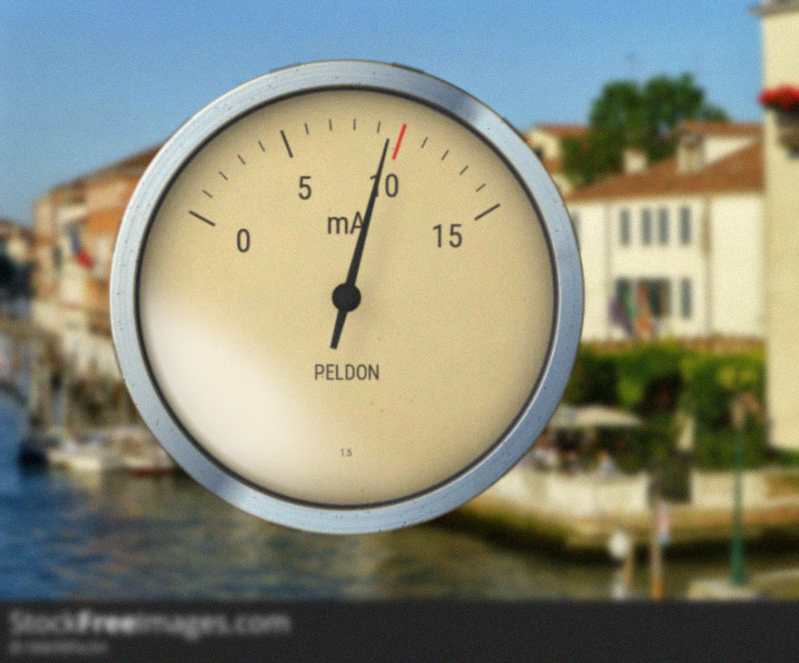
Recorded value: 9.5,mA
